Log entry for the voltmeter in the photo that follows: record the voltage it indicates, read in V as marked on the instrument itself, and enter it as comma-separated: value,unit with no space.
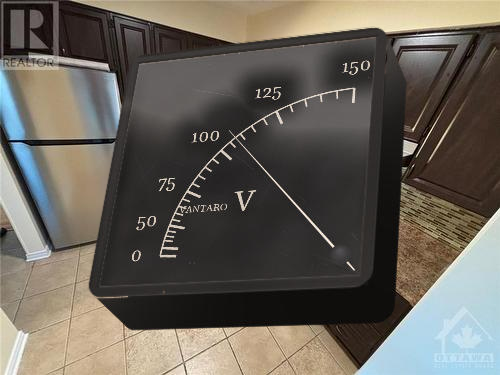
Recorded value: 107.5,V
